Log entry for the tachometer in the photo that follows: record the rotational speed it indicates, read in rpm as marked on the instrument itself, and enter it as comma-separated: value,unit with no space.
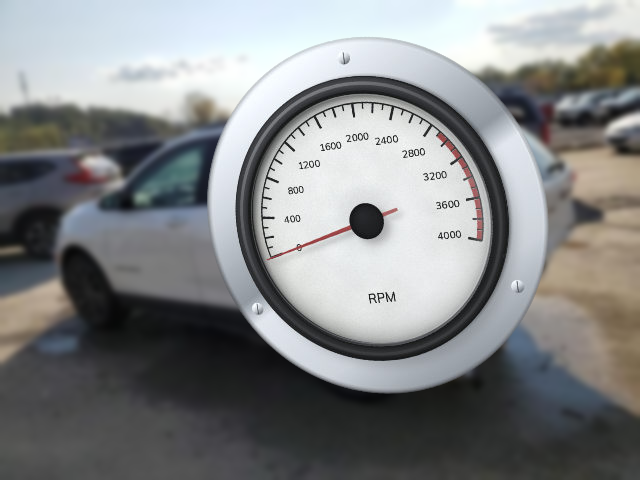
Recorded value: 0,rpm
